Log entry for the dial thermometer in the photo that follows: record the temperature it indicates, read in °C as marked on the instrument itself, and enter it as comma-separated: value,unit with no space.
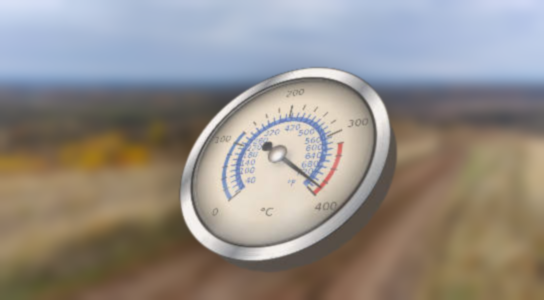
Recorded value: 390,°C
